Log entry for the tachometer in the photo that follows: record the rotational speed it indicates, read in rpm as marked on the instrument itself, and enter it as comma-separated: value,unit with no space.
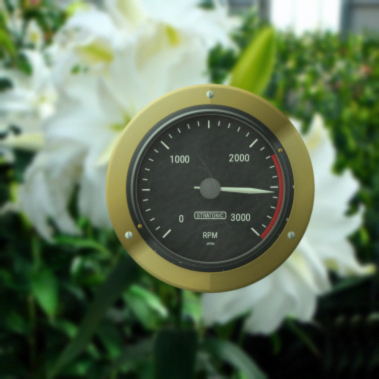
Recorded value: 2550,rpm
